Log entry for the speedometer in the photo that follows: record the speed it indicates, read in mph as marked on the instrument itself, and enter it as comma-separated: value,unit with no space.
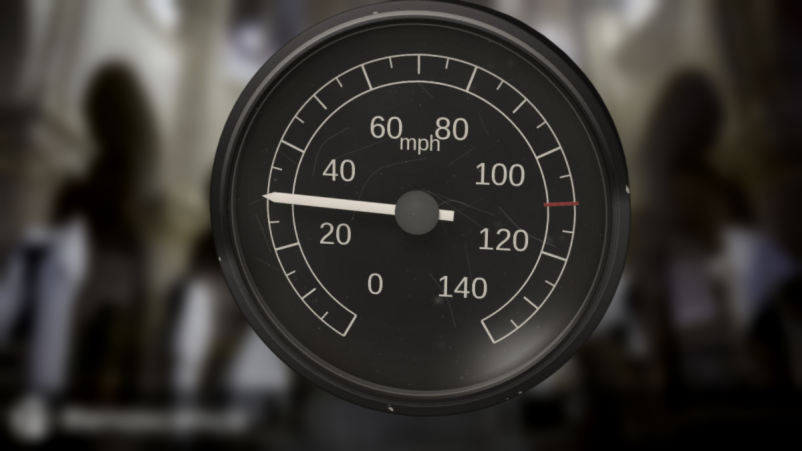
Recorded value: 30,mph
